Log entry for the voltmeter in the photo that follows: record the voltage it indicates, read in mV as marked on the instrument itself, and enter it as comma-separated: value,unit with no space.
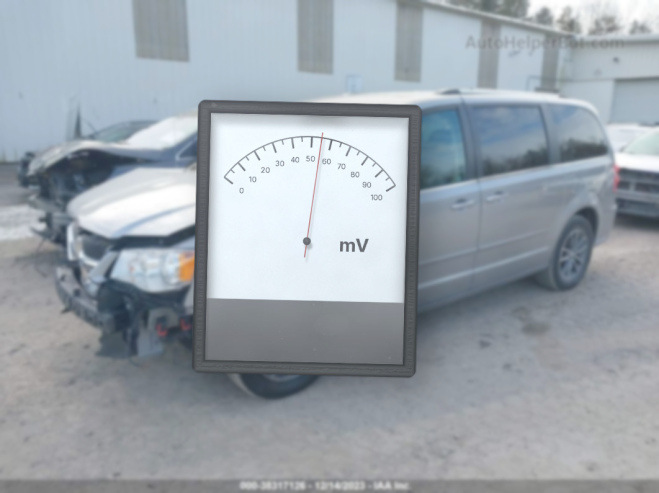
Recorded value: 55,mV
